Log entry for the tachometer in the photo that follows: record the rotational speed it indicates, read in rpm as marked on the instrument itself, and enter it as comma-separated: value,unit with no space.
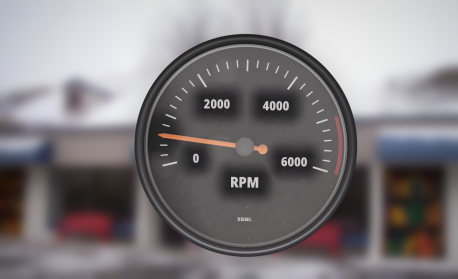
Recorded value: 600,rpm
